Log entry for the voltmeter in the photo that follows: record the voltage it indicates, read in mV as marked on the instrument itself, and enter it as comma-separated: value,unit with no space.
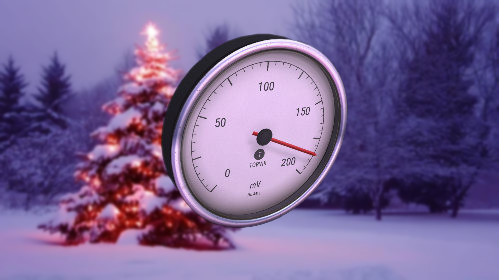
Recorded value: 185,mV
